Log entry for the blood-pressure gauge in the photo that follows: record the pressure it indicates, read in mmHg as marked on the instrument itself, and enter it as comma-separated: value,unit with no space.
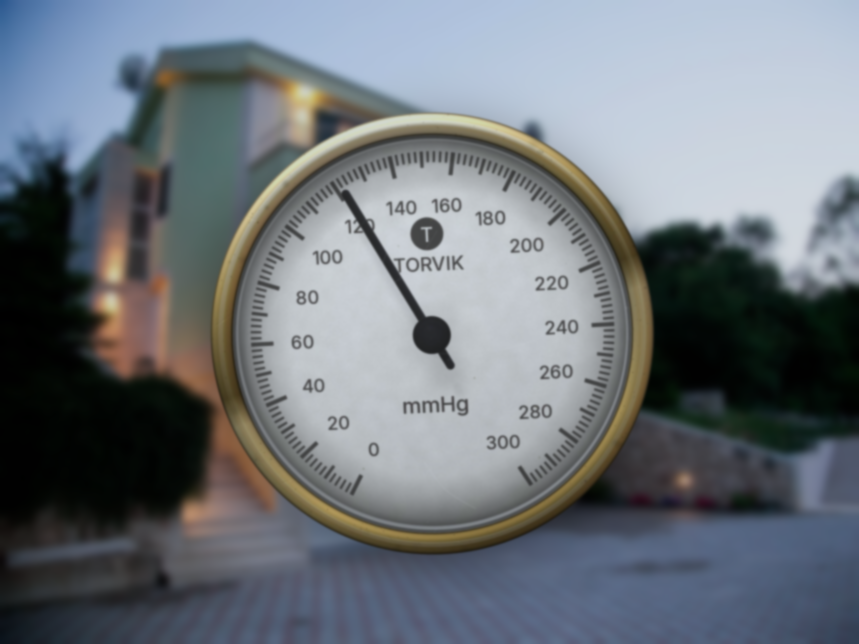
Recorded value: 122,mmHg
